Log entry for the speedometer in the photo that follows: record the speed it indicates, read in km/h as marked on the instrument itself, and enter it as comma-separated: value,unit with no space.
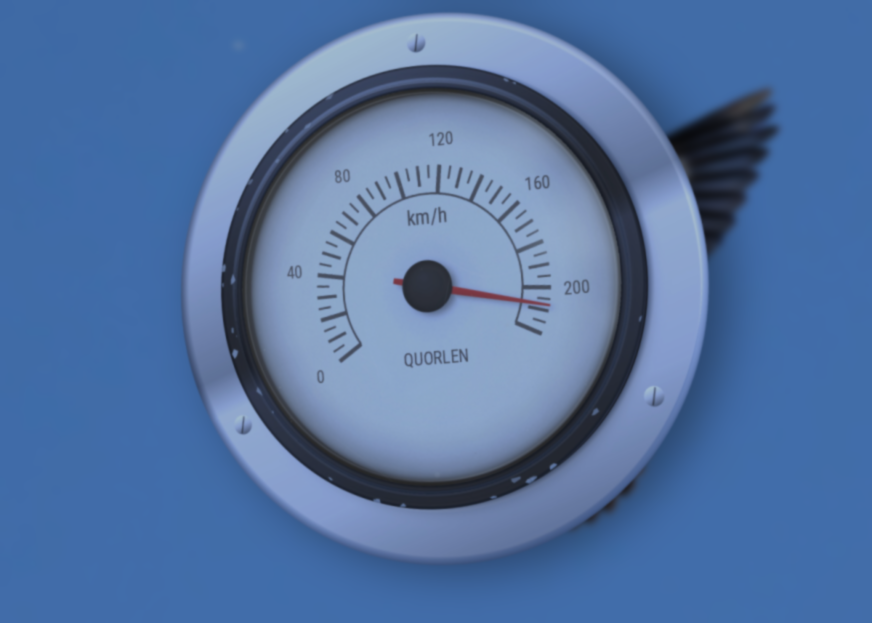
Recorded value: 207.5,km/h
